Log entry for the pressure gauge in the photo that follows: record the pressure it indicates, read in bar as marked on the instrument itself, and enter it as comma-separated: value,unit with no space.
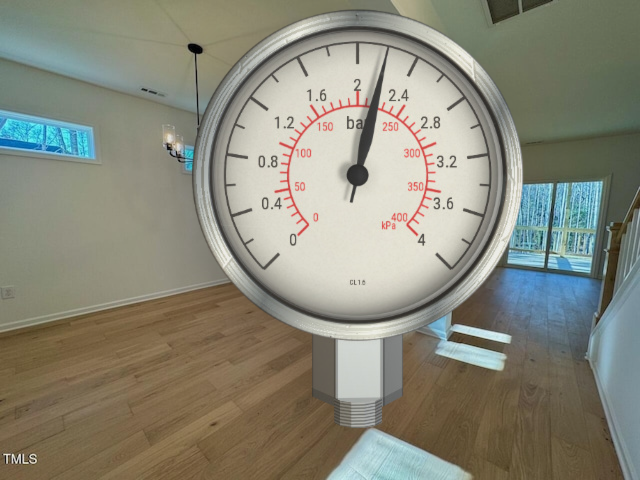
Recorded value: 2.2,bar
